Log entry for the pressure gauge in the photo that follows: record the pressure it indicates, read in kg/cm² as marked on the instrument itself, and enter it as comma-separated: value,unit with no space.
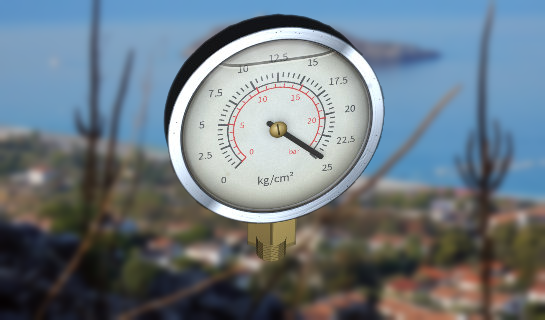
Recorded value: 24.5,kg/cm²
